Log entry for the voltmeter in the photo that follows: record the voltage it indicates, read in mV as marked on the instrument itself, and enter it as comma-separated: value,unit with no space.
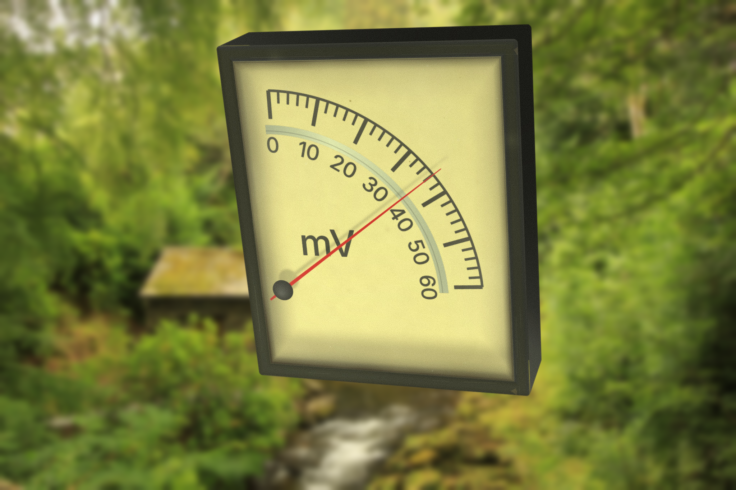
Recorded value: 36,mV
